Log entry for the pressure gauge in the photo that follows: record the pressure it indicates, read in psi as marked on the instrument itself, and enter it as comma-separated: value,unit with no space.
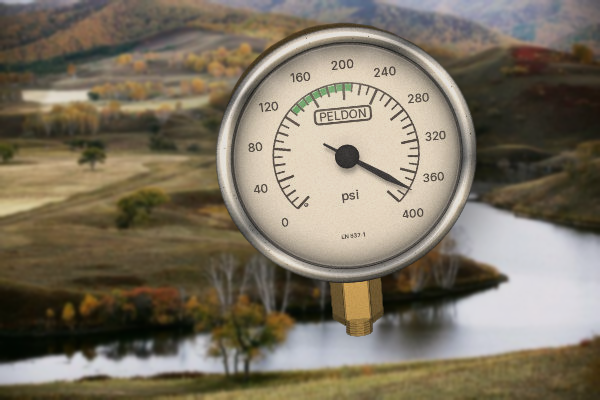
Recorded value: 380,psi
